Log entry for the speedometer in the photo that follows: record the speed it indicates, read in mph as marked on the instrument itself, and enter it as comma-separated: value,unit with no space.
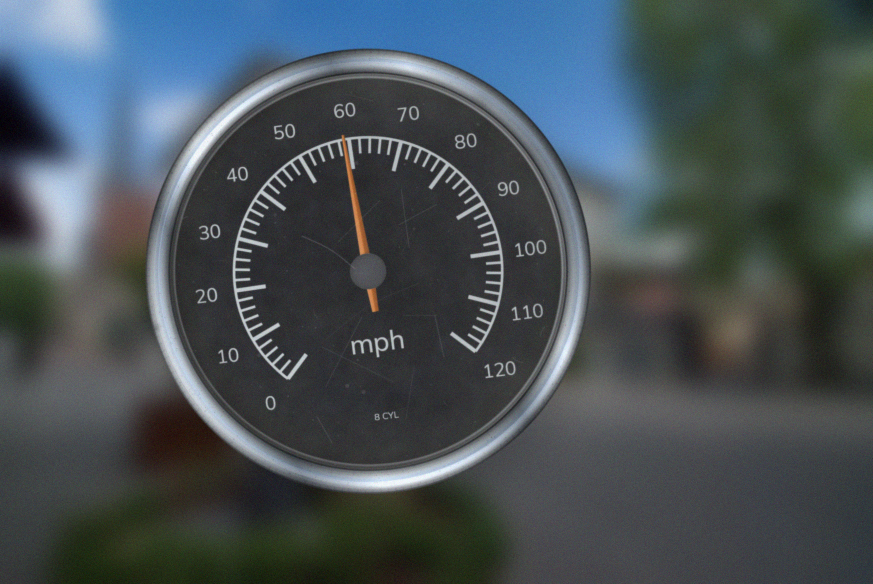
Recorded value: 59,mph
